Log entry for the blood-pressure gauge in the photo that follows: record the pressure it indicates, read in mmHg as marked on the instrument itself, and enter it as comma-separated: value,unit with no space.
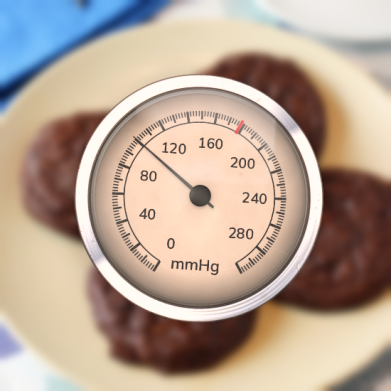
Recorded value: 100,mmHg
